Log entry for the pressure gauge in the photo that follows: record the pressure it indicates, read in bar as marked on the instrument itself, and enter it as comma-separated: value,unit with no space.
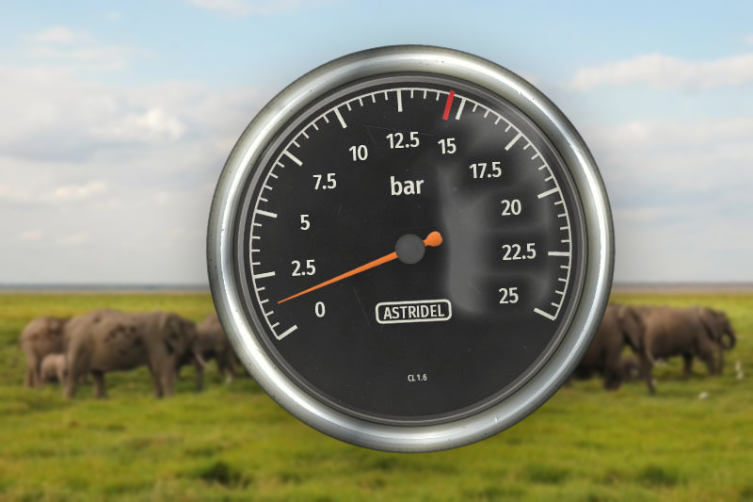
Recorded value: 1.25,bar
